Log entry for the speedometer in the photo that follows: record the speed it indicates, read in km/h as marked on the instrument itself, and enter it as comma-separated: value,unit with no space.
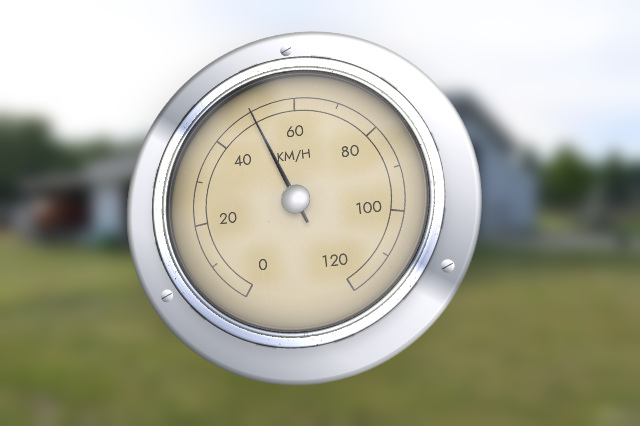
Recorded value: 50,km/h
